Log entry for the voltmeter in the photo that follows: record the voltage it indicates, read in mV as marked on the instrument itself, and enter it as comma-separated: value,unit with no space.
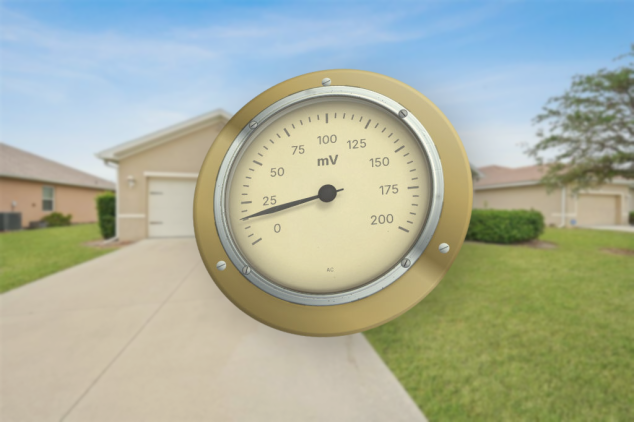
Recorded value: 15,mV
